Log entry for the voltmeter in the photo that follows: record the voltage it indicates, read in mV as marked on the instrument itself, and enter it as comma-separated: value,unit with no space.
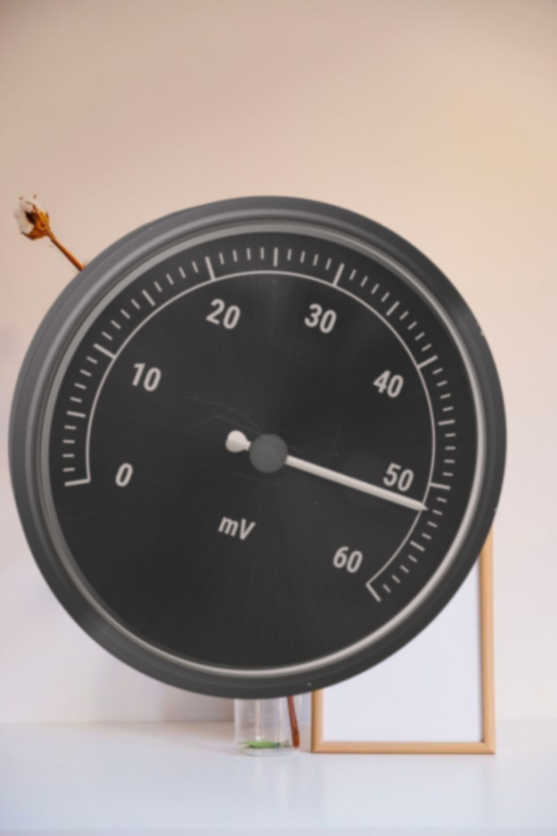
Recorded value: 52,mV
